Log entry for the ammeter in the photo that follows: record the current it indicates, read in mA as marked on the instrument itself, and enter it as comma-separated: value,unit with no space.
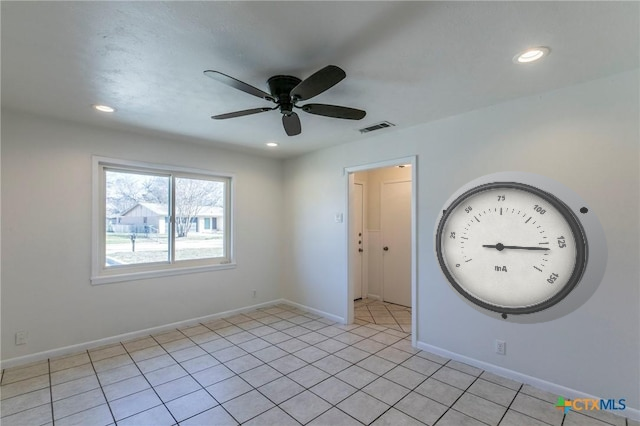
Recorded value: 130,mA
